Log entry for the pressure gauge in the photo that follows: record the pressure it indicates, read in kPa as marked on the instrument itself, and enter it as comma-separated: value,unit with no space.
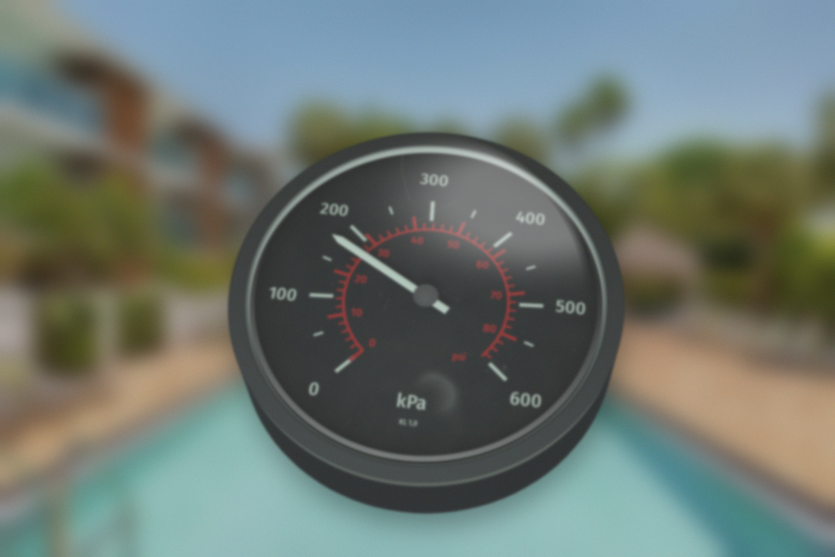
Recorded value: 175,kPa
